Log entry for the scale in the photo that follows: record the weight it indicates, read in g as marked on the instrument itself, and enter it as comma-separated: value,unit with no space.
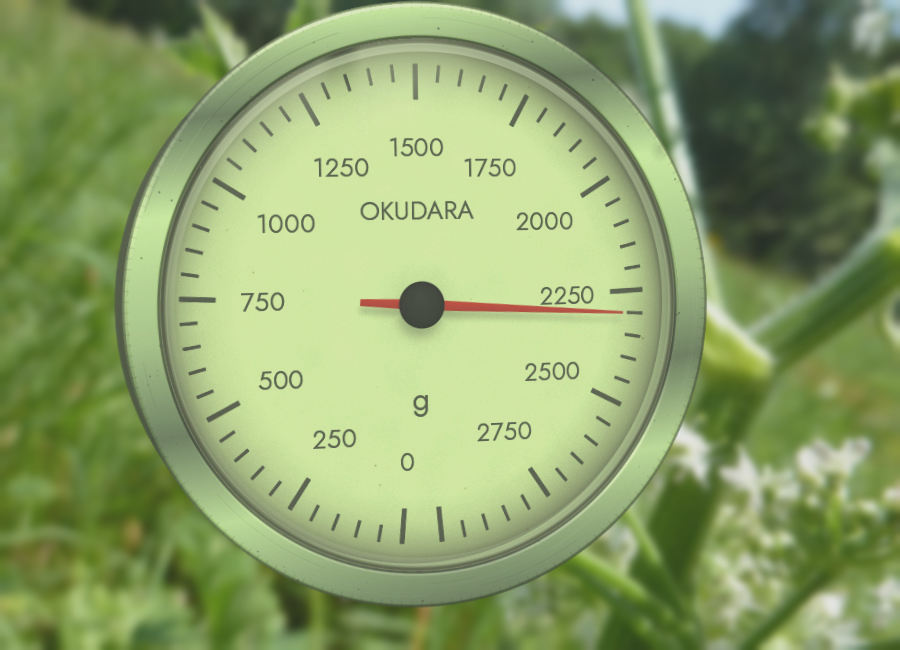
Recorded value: 2300,g
